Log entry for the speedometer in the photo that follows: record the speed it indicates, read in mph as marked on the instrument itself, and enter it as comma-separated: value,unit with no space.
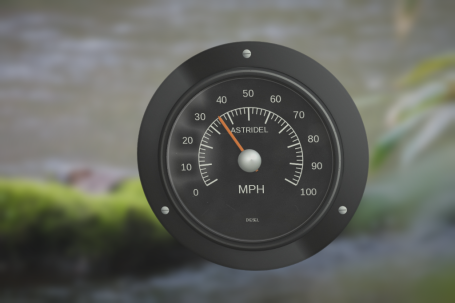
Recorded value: 36,mph
